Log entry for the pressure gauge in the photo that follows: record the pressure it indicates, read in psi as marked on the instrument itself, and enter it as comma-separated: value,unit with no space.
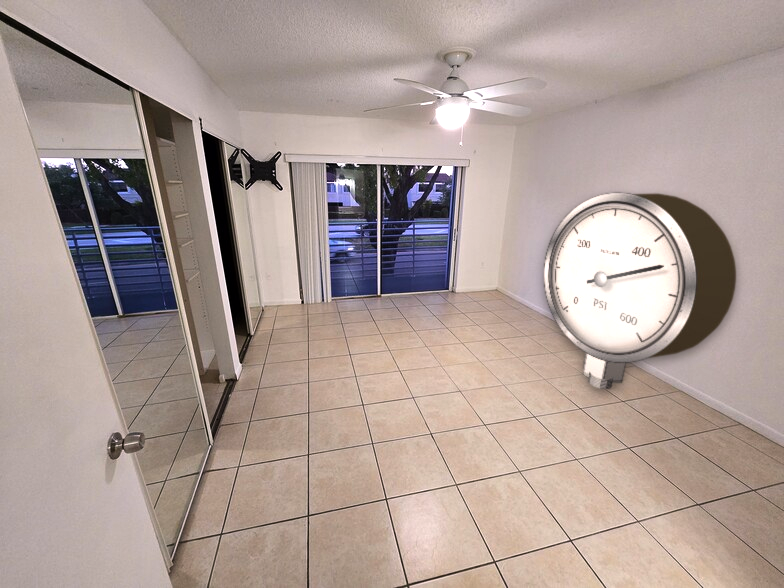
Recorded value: 450,psi
